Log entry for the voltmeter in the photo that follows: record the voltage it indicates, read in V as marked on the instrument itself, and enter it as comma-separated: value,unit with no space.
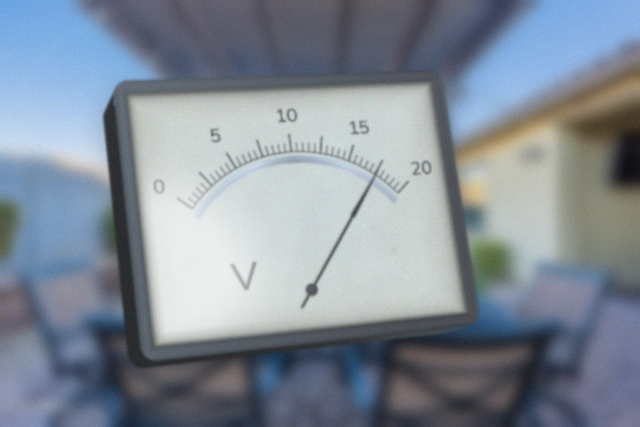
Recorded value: 17.5,V
